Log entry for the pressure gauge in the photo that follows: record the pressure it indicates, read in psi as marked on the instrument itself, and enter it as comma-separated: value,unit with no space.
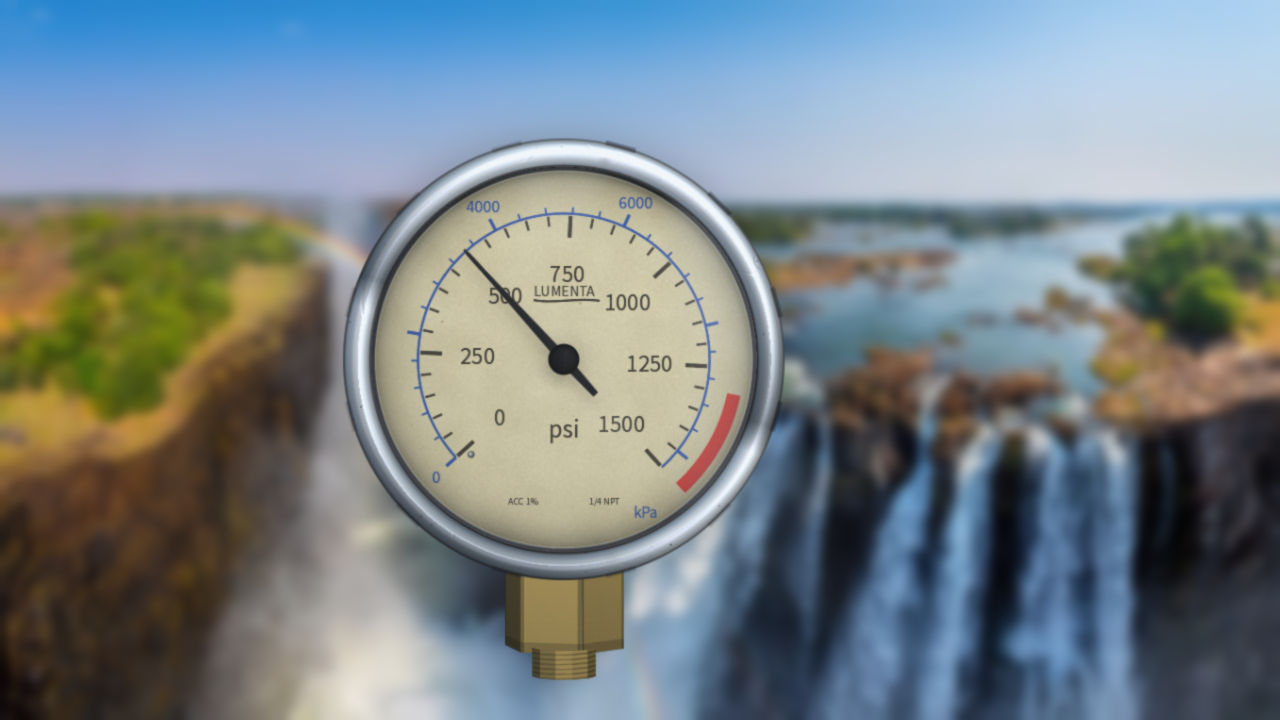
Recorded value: 500,psi
